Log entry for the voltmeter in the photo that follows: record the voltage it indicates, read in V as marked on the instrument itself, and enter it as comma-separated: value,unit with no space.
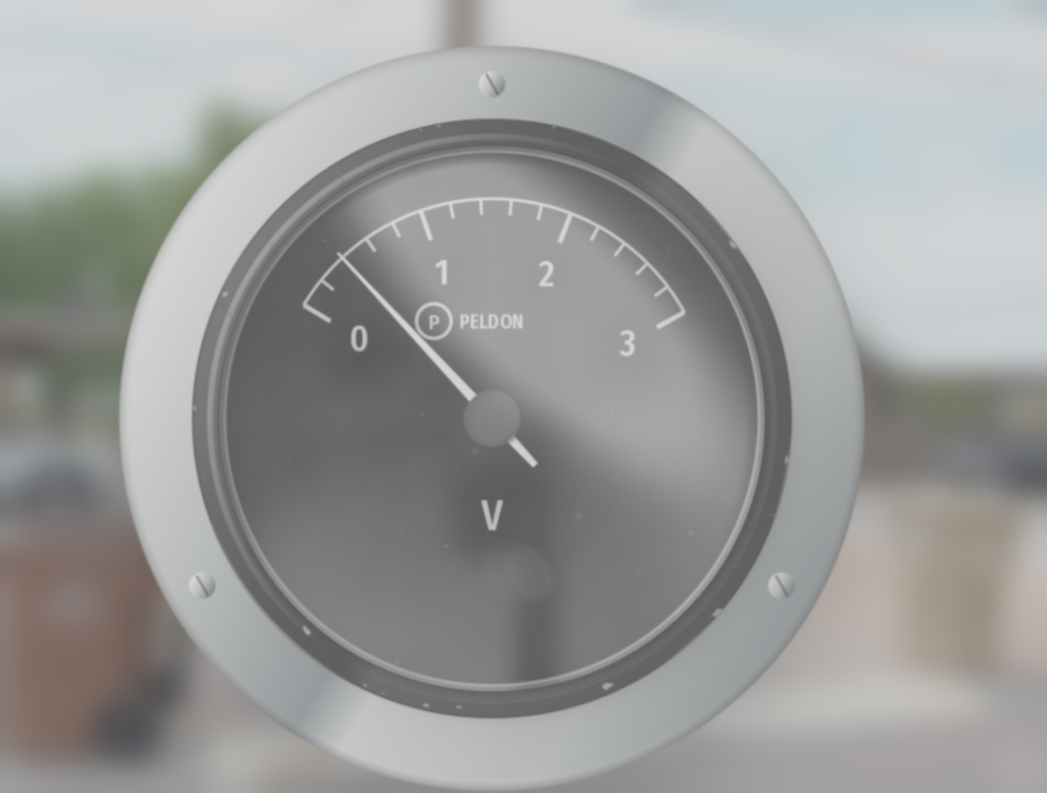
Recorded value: 0.4,V
